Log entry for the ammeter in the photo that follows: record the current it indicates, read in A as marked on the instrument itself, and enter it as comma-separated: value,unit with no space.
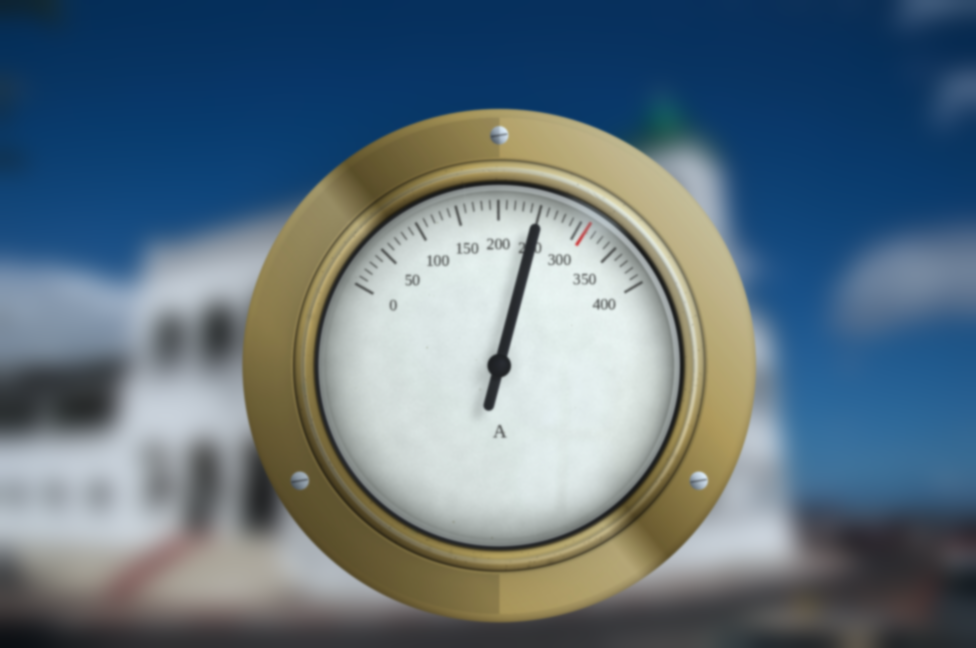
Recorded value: 250,A
